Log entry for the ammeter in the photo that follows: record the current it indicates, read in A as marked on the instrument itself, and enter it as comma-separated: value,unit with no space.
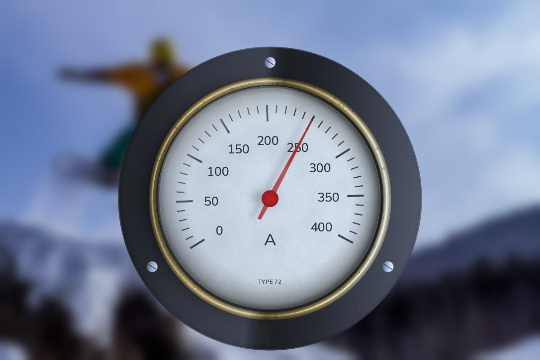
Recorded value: 250,A
